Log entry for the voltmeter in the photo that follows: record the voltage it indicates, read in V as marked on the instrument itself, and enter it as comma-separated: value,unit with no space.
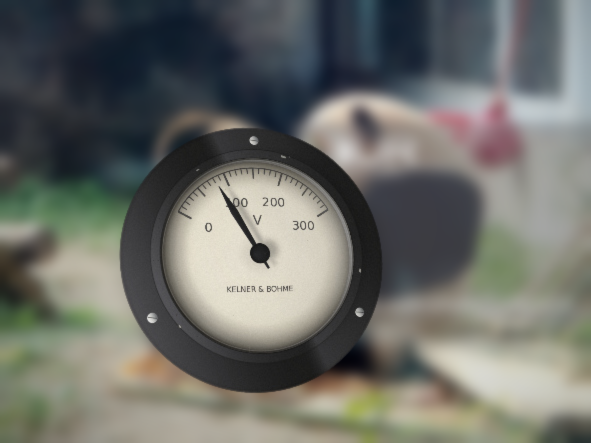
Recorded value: 80,V
